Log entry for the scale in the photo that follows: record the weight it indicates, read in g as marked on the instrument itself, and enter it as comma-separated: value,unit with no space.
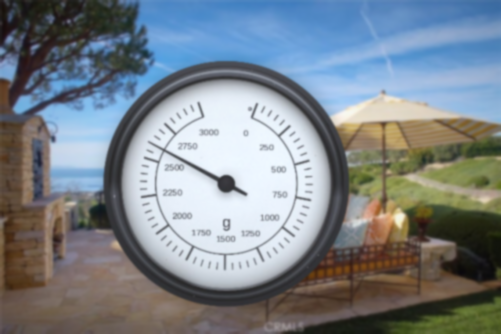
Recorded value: 2600,g
